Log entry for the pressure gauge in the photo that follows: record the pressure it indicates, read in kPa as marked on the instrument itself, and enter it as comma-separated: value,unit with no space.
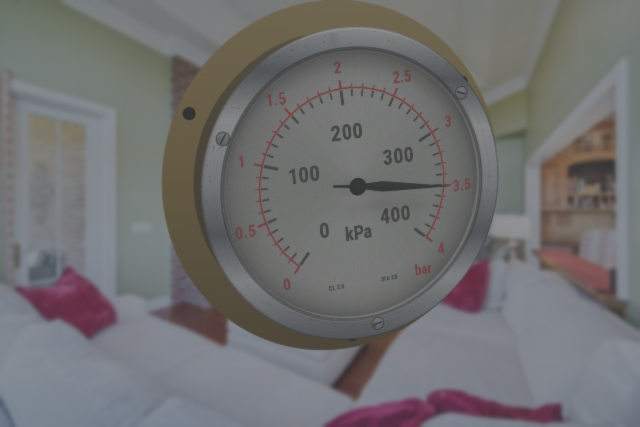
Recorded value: 350,kPa
